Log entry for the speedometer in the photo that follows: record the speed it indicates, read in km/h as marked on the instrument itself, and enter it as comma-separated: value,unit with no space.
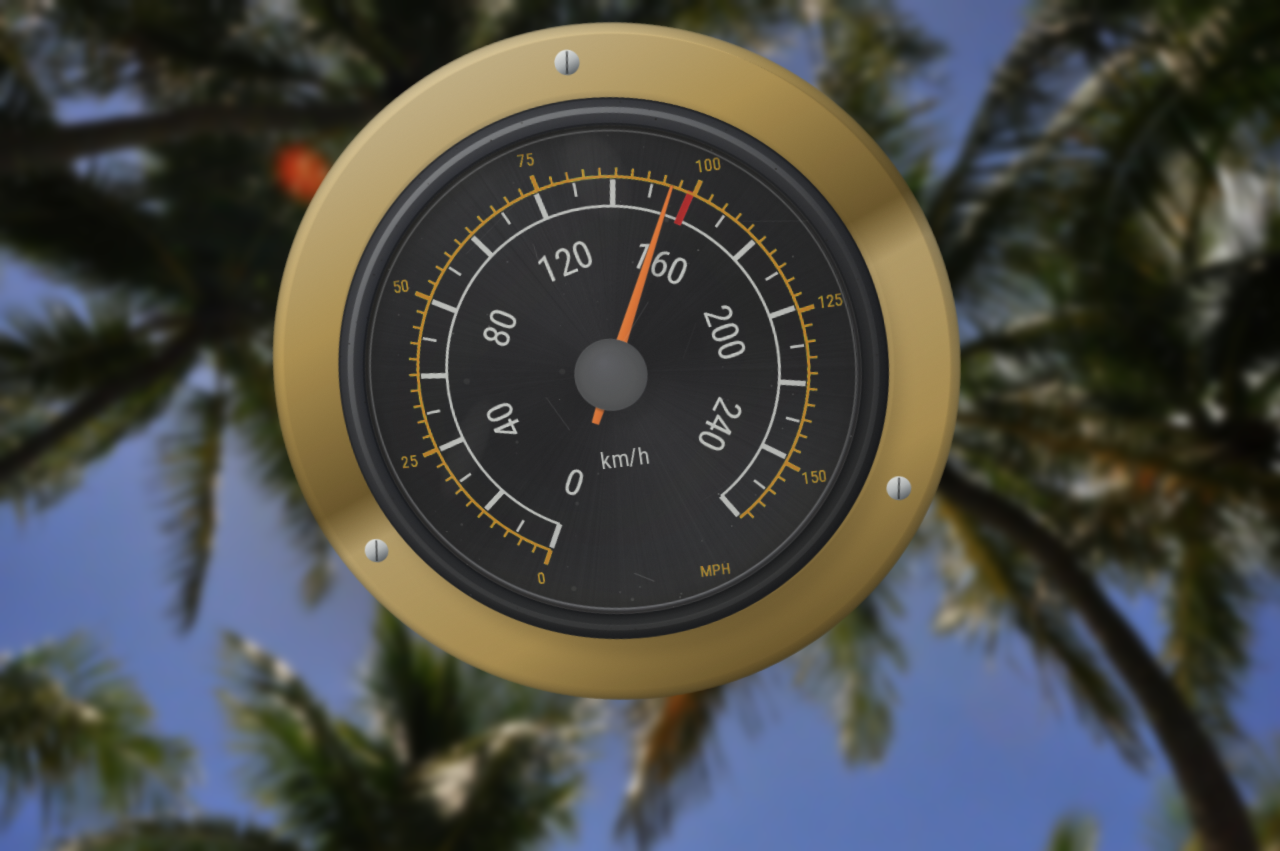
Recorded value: 155,km/h
